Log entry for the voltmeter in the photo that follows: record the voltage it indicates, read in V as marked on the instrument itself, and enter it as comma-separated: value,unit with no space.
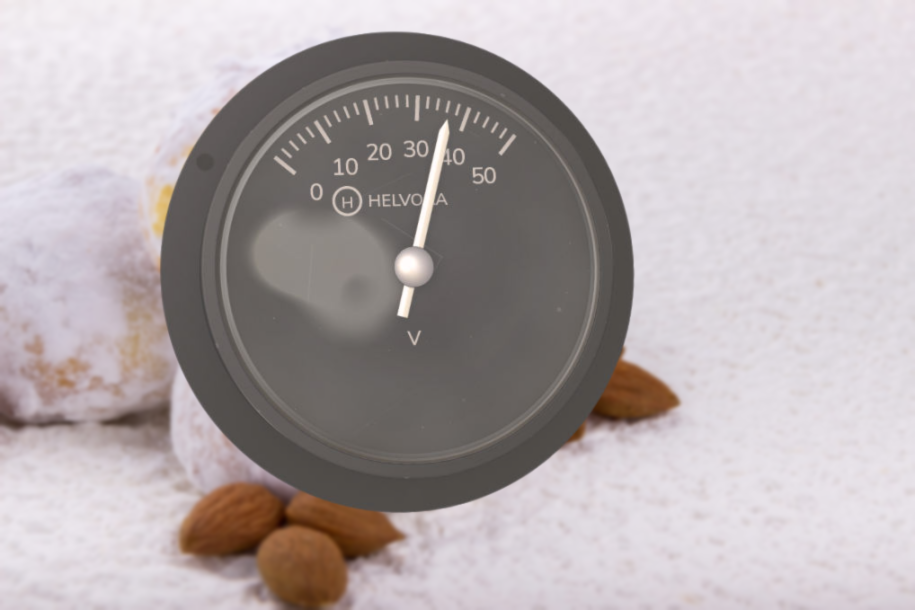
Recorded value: 36,V
